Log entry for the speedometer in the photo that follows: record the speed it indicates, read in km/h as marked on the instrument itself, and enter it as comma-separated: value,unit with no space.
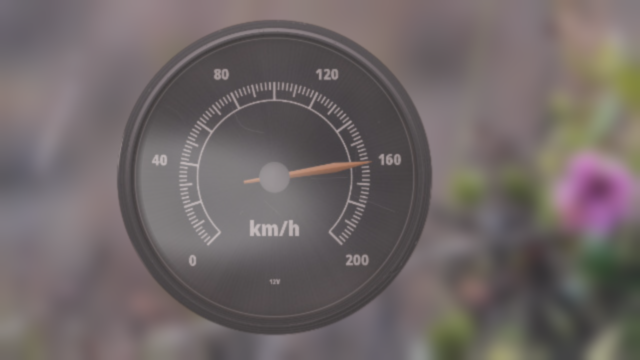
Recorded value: 160,km/h
